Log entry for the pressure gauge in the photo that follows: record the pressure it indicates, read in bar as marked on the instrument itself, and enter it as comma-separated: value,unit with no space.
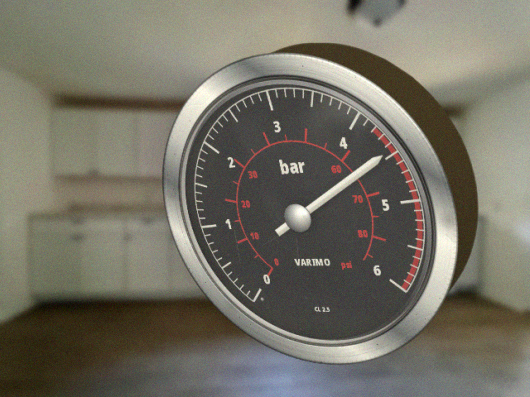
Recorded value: 4.45,bar
